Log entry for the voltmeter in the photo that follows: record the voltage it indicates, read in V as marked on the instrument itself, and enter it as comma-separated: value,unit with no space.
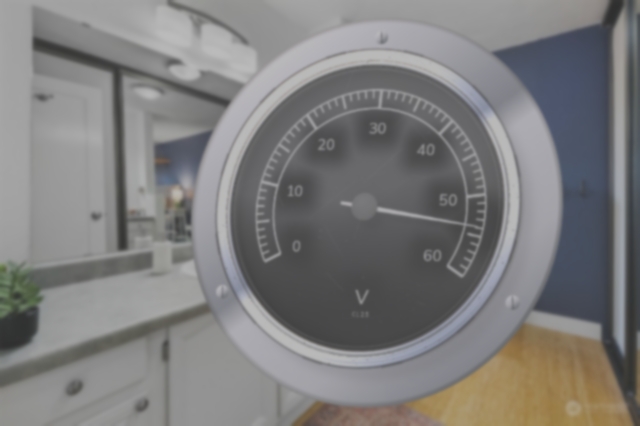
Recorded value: 54,V
